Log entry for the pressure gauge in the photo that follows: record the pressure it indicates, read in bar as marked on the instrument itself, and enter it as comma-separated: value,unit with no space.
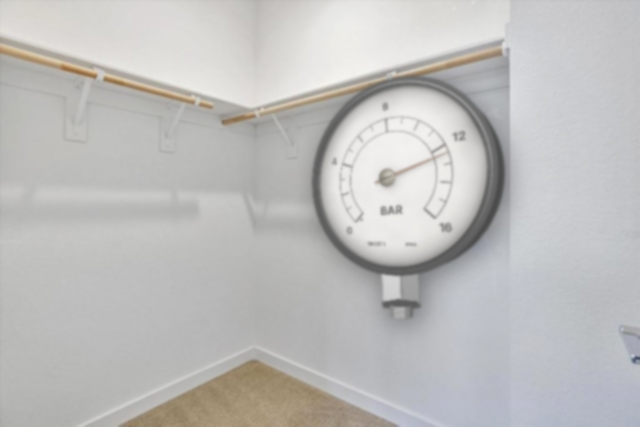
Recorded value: 12.5,bar
